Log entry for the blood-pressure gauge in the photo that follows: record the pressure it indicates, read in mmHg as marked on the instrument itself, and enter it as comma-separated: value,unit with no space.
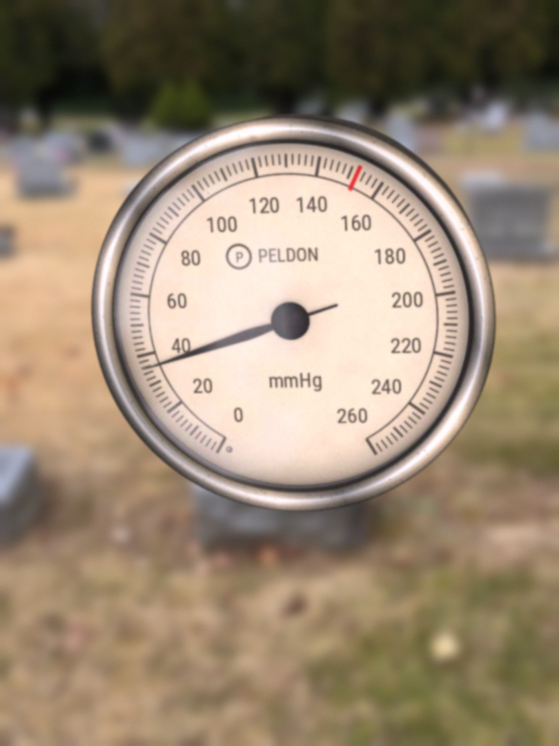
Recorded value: 36,mmHg
